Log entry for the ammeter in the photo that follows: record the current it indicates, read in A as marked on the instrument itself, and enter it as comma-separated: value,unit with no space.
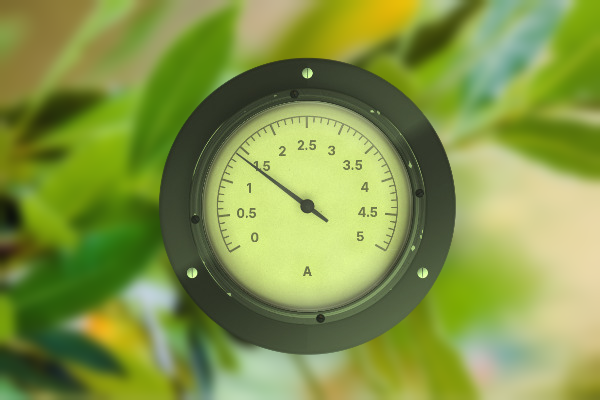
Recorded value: 1.4,A
